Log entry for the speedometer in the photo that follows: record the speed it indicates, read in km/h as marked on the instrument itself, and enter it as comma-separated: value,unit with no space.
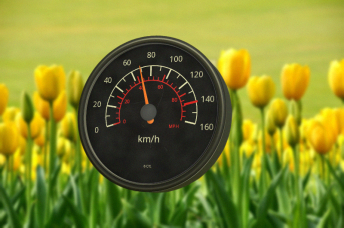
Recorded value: 70,km/h
